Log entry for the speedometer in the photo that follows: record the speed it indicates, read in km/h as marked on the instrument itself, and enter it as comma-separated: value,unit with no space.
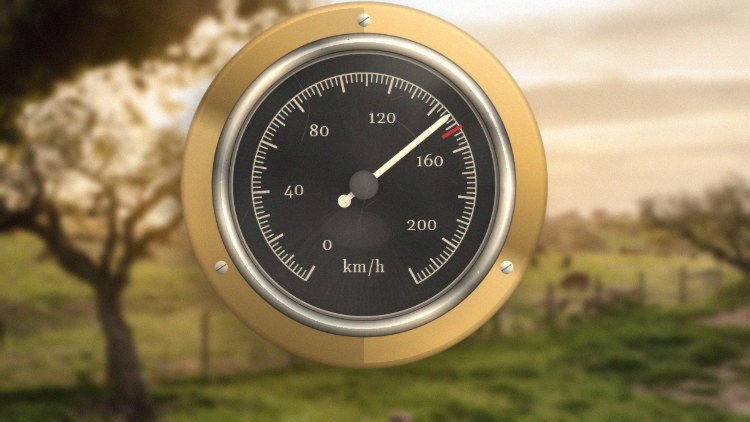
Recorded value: 146,km/h
